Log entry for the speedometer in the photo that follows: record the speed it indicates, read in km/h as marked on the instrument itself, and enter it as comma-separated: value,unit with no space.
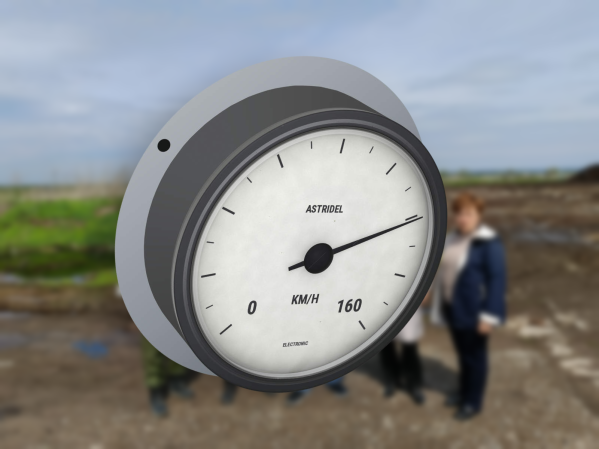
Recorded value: 120,km/h
